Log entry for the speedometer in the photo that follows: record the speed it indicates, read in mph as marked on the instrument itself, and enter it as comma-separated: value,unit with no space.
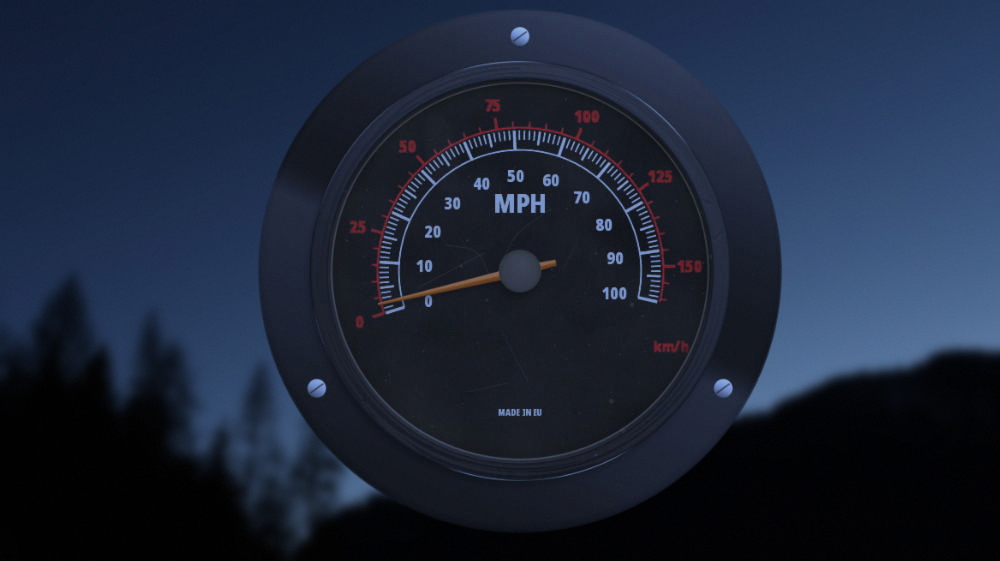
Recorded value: 2,mph
